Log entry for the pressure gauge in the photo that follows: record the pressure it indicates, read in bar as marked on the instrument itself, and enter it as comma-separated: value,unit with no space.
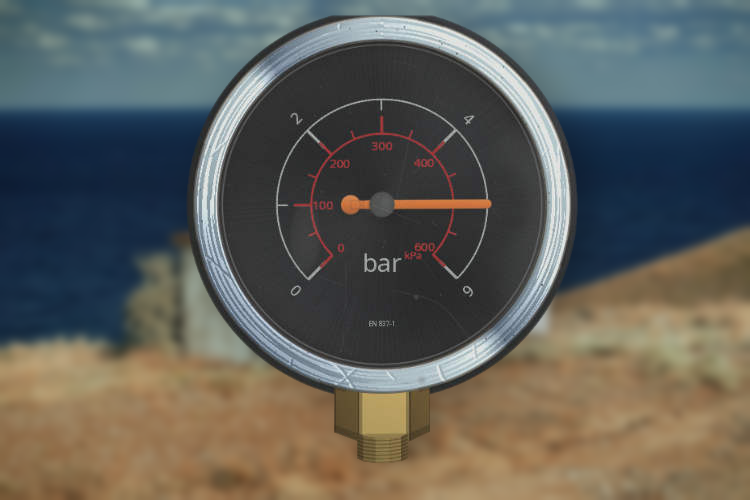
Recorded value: 5,bar
